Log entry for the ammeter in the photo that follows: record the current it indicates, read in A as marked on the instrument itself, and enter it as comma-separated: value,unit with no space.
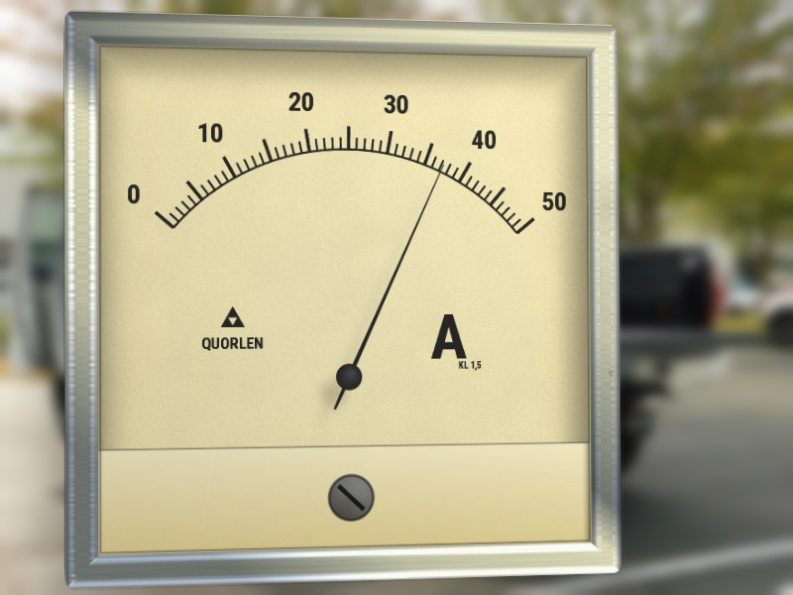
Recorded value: 37,A
